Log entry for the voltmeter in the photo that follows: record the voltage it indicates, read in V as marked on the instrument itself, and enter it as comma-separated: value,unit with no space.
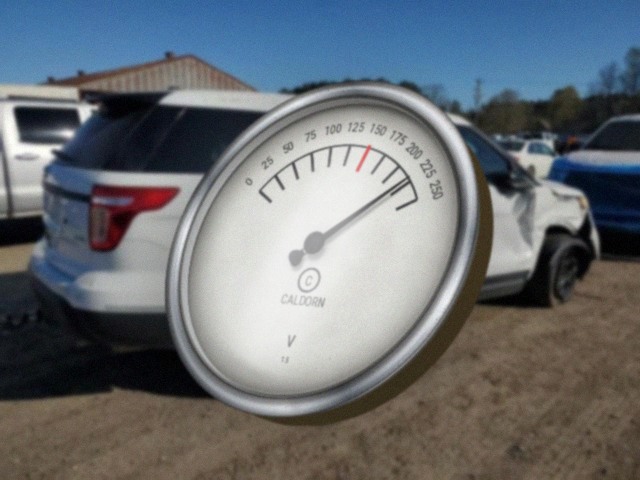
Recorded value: 225,V
